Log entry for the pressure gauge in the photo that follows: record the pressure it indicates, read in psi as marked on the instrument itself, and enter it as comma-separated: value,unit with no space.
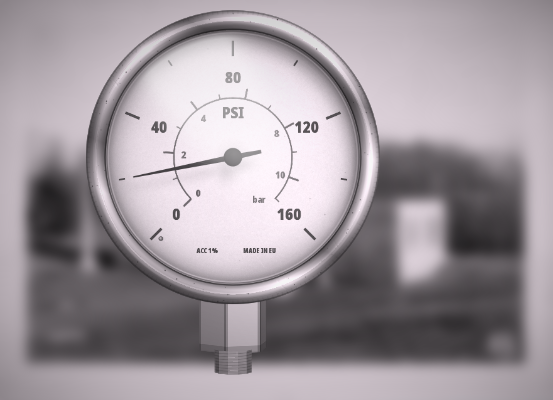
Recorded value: 20,psi
